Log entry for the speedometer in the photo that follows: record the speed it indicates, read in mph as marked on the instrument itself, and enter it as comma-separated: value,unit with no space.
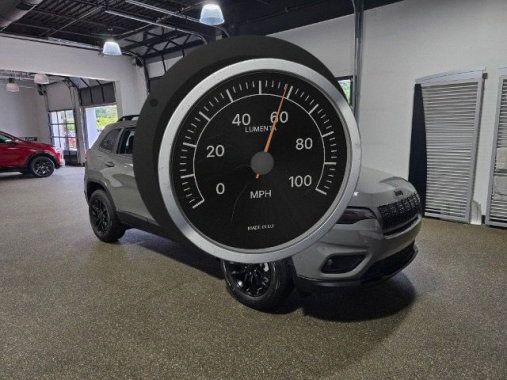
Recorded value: 58,mph
